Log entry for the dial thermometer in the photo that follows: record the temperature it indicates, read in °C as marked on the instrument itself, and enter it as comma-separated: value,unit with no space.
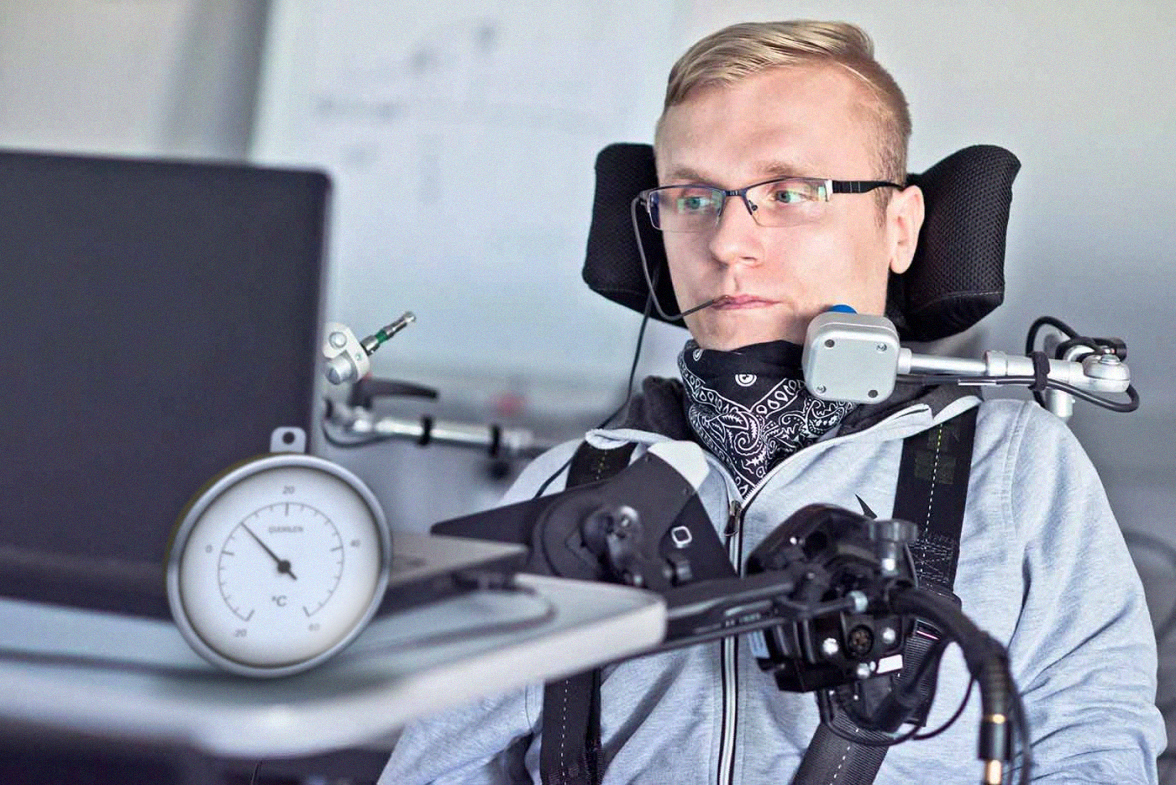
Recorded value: 8,°C
